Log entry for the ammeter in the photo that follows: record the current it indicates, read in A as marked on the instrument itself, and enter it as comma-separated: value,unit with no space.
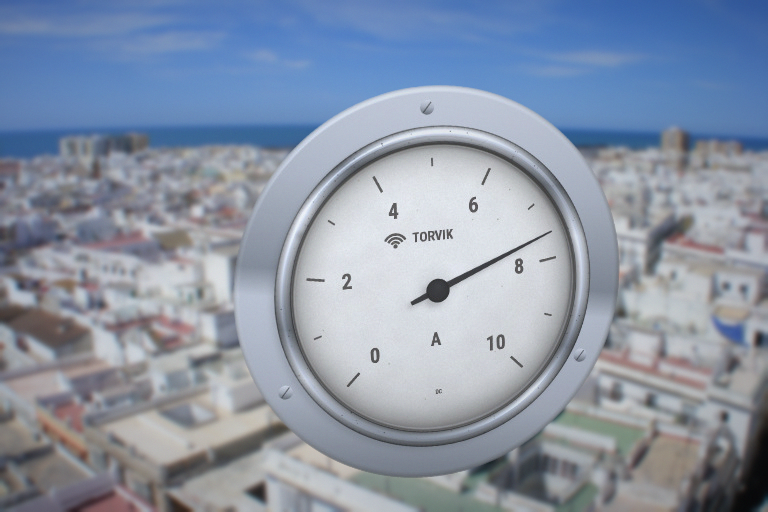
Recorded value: 7.5,A
